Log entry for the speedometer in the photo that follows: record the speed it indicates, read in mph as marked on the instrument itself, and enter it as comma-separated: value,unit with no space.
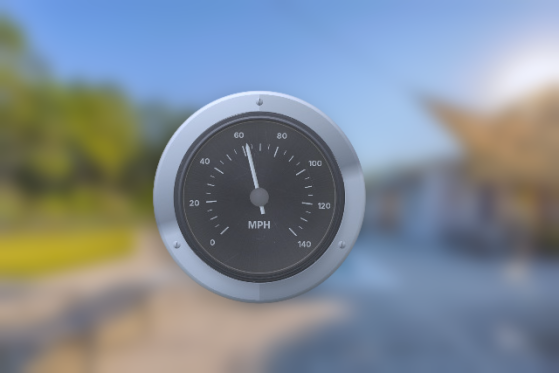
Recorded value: 62.5,mph
